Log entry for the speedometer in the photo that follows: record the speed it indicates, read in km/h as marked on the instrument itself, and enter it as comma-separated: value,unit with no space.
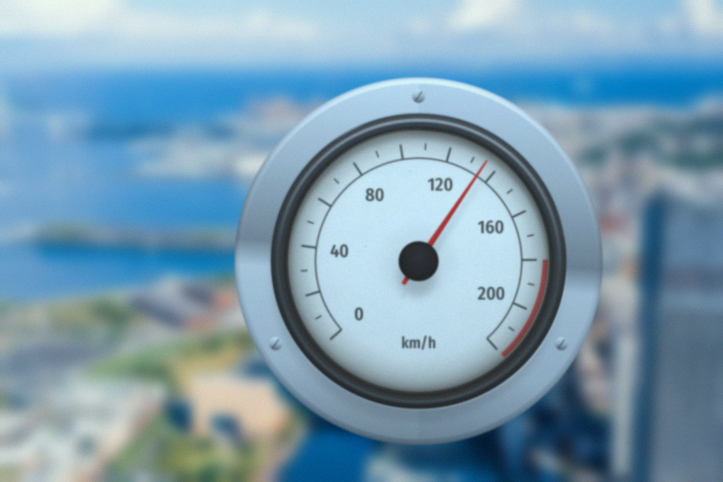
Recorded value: 135,km/h
